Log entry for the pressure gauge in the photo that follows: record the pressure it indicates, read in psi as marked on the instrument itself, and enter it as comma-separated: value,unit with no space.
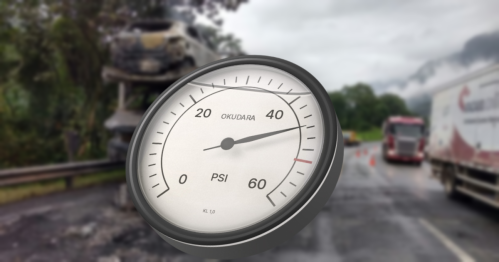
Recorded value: 46,psi
